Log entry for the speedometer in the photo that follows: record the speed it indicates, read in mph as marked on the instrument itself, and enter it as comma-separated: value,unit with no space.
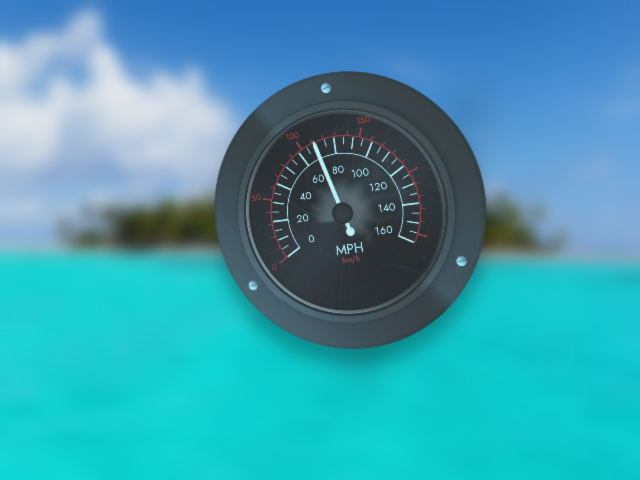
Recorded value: 70,mph
